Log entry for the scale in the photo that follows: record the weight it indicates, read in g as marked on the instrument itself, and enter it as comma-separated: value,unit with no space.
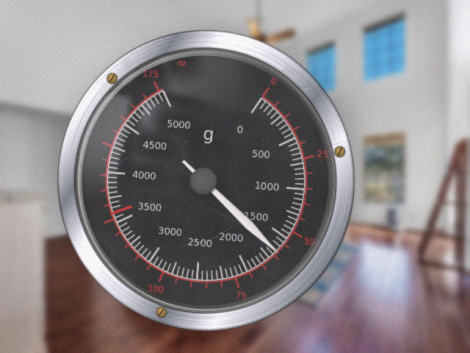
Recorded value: 1650,g
